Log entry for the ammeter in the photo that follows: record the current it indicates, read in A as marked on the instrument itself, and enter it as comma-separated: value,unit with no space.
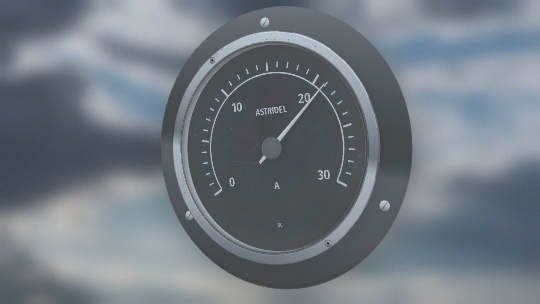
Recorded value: 21,A
